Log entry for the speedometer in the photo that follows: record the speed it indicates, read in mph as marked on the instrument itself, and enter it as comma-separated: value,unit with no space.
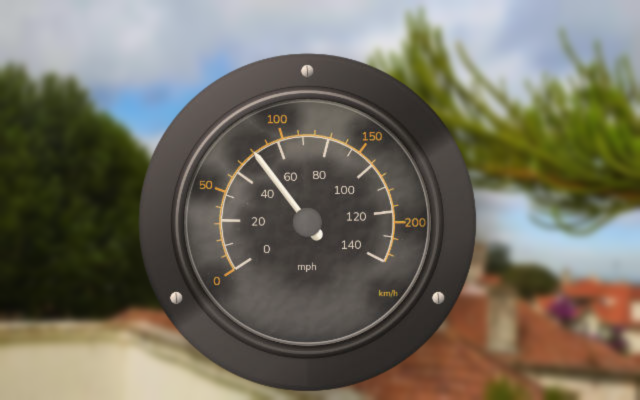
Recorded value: 50,mph
